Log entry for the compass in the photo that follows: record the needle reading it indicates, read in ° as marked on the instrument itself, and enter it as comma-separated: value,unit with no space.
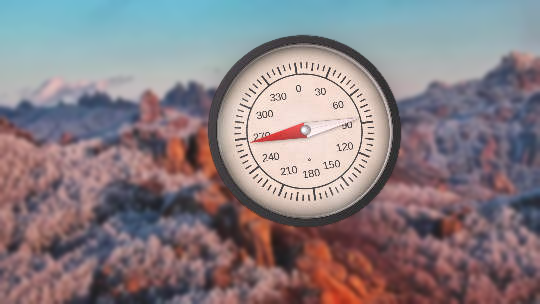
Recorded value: 265,°
